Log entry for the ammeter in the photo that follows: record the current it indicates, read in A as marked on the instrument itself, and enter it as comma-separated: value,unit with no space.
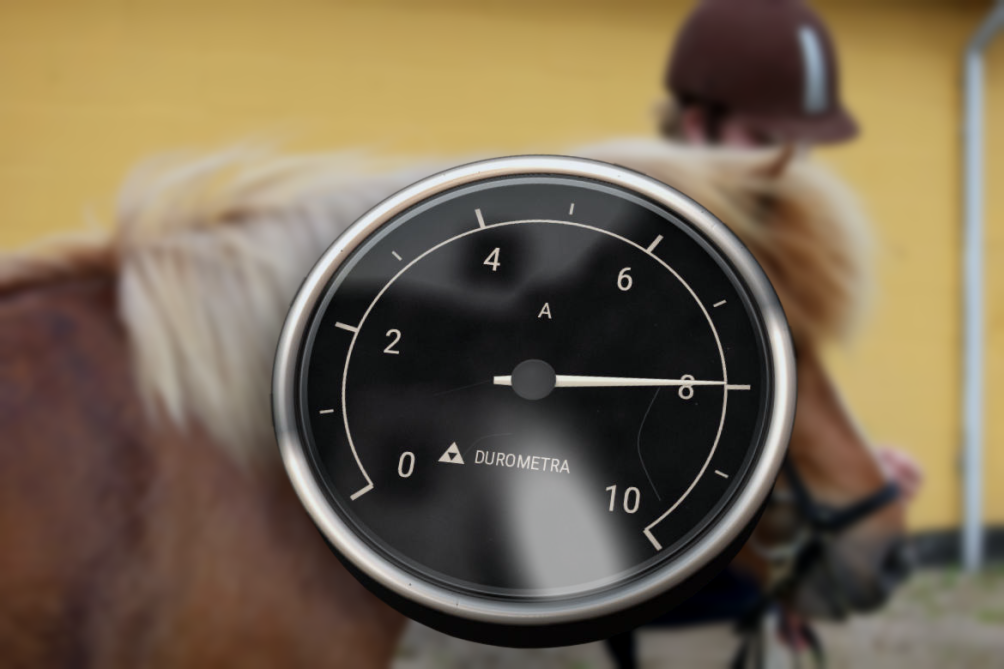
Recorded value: 8,A
